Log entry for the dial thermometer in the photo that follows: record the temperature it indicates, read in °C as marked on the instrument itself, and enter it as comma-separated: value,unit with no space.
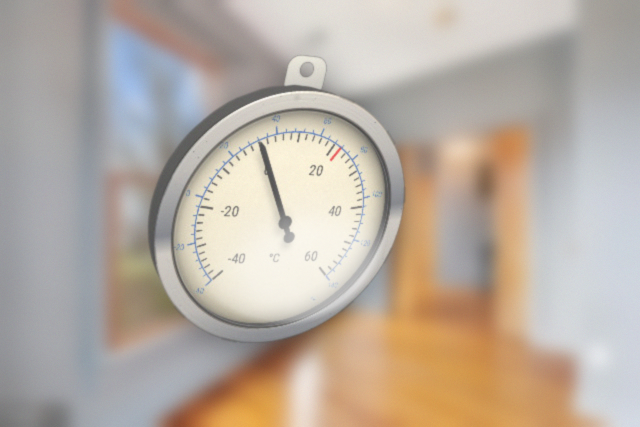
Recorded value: 0,°C
